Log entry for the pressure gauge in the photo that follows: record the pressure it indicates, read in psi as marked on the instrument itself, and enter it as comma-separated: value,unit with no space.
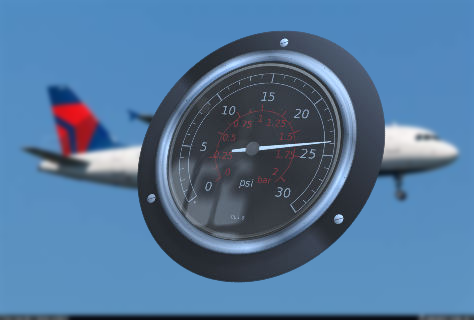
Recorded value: 24,psi
